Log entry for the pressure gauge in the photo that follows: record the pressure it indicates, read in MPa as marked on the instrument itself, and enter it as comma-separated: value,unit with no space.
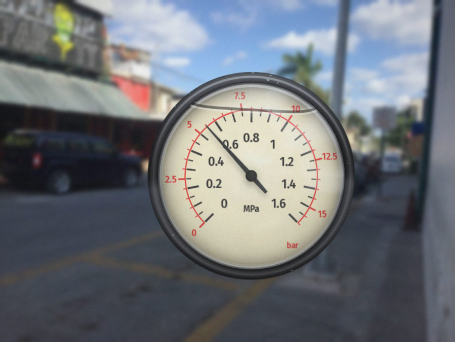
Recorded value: 0.55,MPa
